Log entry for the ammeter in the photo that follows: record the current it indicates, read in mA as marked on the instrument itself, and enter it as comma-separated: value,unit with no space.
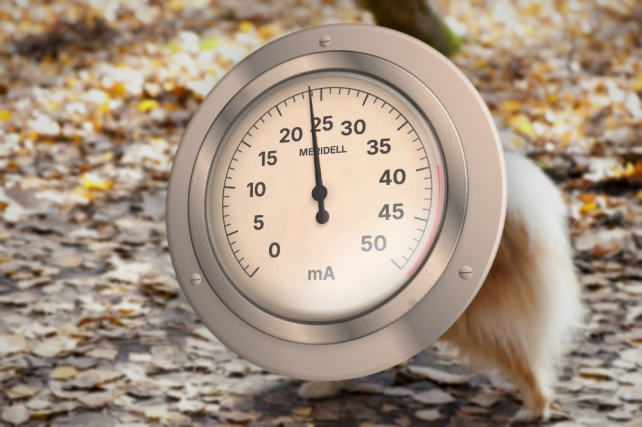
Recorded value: 24,mA
